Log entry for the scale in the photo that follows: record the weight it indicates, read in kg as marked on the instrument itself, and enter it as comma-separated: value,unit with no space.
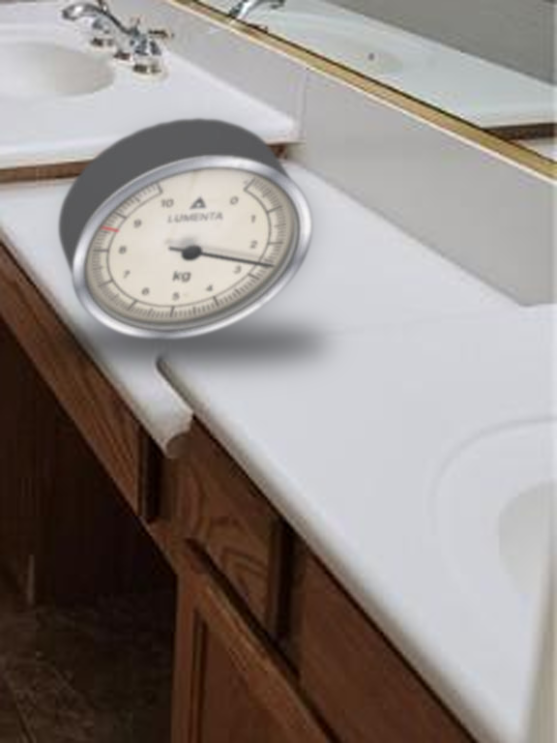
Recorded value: 2.5,kg
